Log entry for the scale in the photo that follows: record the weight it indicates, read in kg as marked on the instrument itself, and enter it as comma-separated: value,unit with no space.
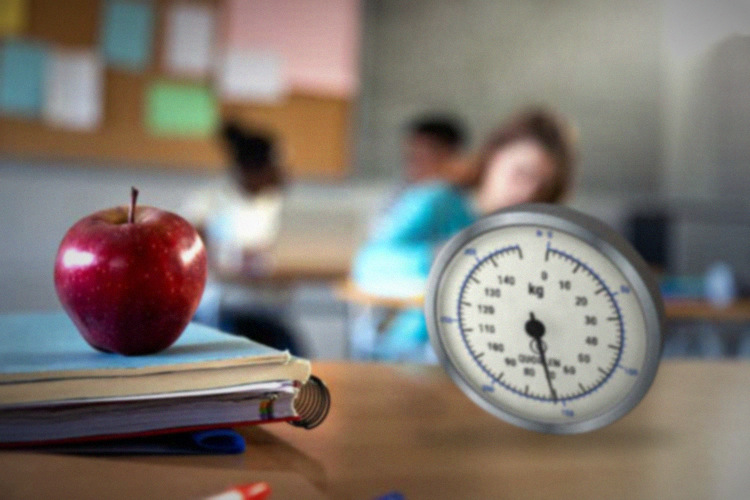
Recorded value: 70,kg
